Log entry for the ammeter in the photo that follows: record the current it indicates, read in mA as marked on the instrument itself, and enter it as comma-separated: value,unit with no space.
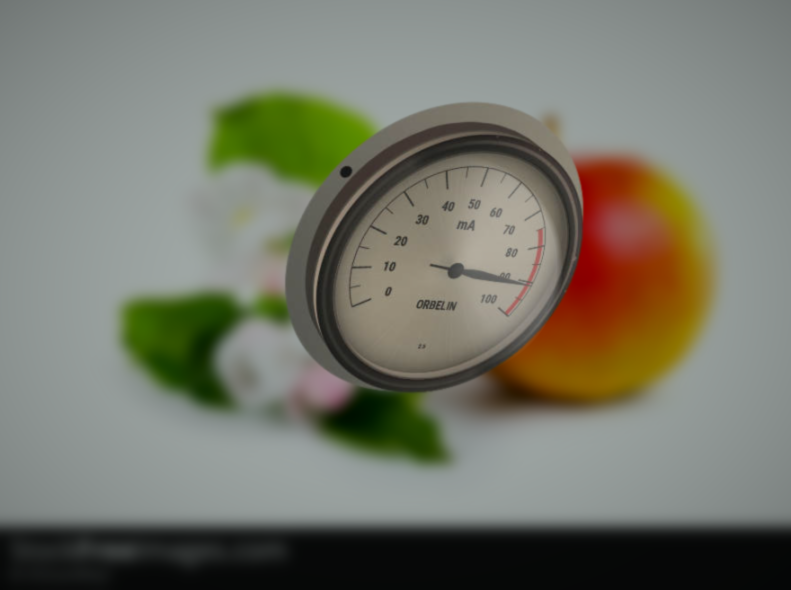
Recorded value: 90,mA
